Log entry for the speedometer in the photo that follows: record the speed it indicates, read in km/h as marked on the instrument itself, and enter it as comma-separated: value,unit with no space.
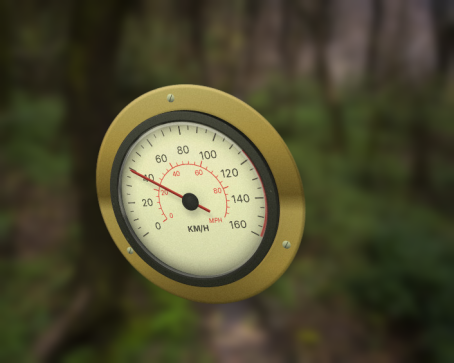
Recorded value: 40,km/h
